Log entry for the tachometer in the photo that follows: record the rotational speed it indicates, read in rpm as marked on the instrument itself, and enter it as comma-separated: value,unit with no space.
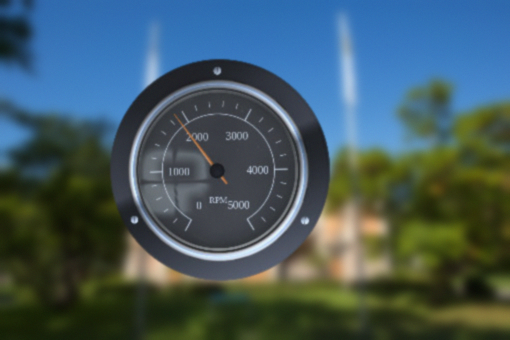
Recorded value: 1900,rpm
